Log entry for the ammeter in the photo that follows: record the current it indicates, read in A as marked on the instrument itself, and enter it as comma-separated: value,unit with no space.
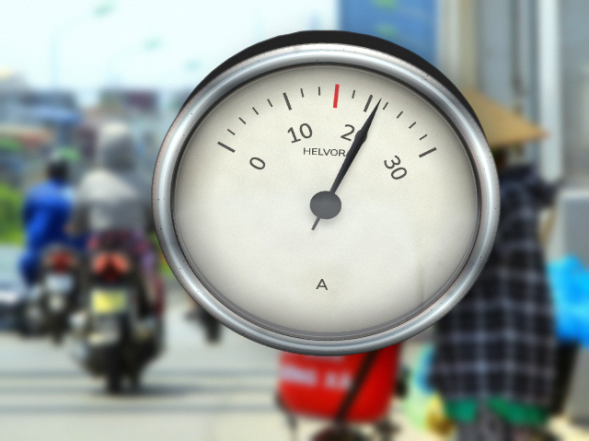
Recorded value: 21,A
